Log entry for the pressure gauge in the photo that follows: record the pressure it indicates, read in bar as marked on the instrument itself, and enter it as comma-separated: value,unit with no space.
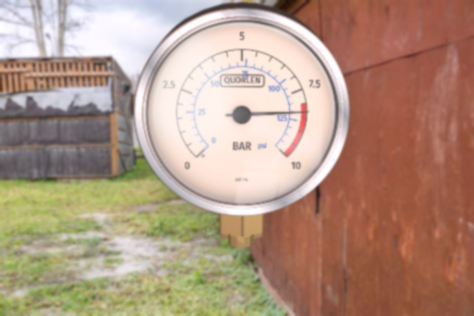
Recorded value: 8.25,bar
